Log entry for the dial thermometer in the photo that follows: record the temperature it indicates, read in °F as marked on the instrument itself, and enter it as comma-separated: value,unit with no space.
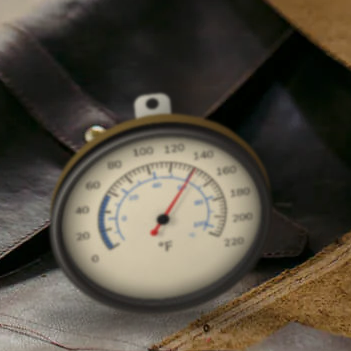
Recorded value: 140,°F
